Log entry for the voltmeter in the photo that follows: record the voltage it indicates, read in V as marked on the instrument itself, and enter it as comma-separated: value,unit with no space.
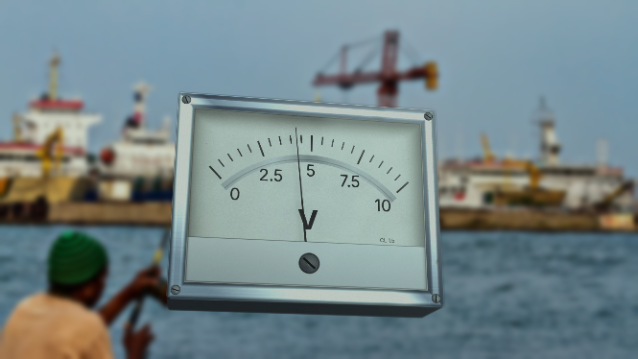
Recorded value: 4.25,V
